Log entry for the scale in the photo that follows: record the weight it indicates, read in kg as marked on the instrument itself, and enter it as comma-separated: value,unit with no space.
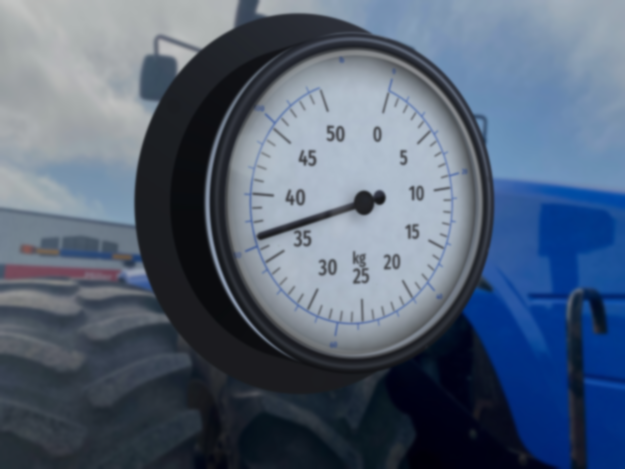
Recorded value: 37,kg
